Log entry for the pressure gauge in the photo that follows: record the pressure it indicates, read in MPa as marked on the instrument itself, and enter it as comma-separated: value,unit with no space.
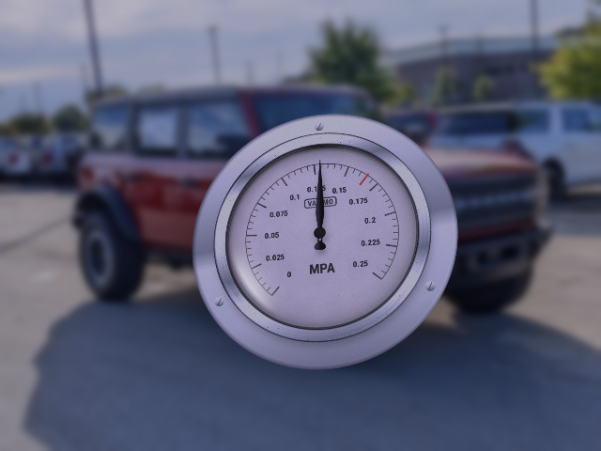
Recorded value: 0.13,MPa
